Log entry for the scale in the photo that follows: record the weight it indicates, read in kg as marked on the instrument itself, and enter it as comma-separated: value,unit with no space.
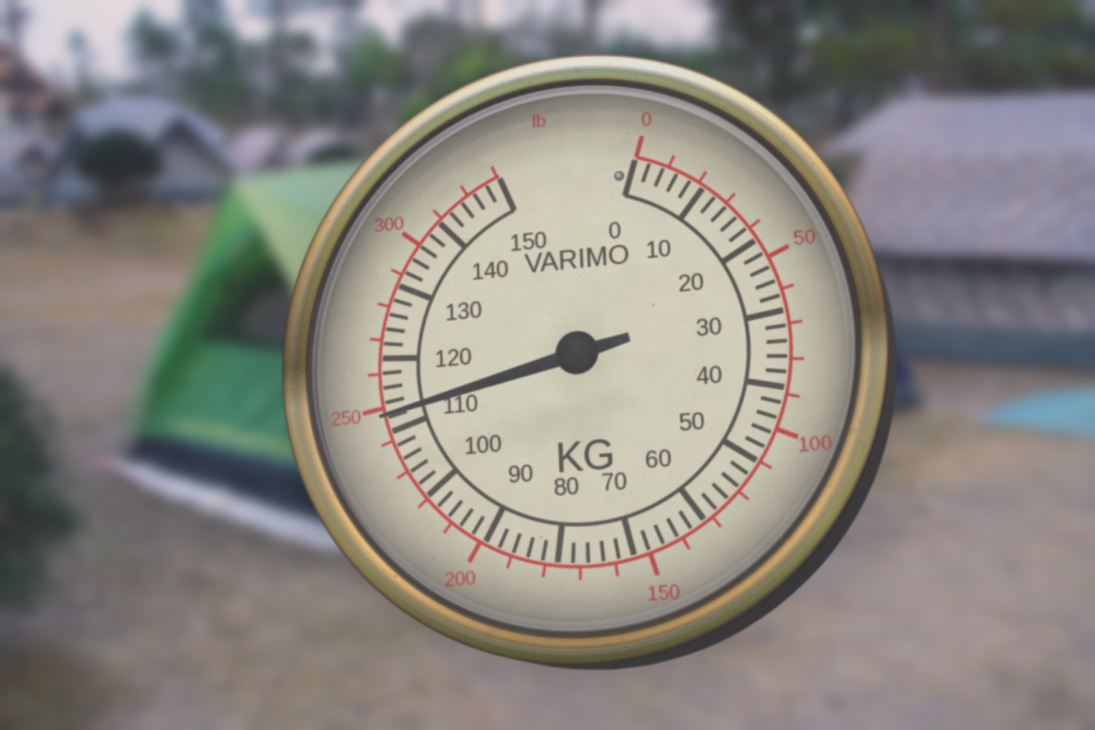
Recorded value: 112,kg
